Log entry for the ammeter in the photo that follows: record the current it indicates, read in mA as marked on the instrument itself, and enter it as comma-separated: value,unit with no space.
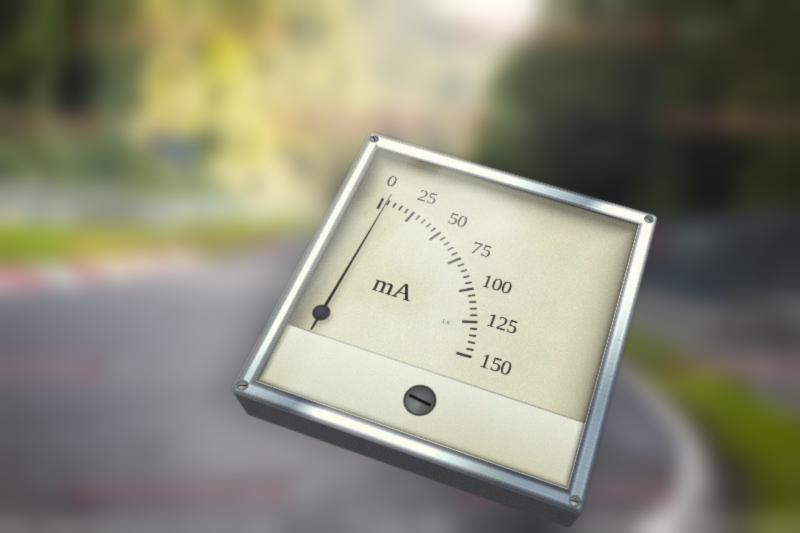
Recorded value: 5,mA
